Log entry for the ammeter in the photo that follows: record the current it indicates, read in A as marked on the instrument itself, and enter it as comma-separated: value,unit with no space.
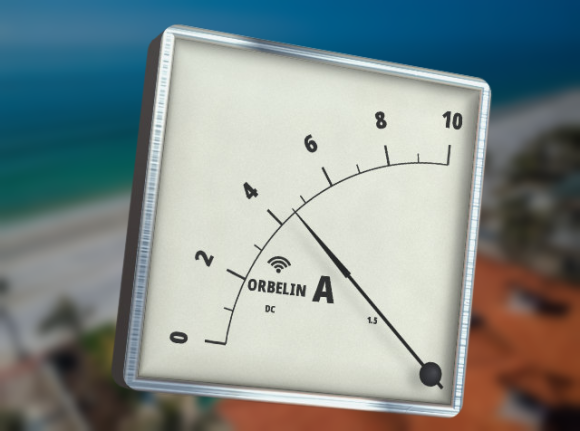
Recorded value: 4.5,A
